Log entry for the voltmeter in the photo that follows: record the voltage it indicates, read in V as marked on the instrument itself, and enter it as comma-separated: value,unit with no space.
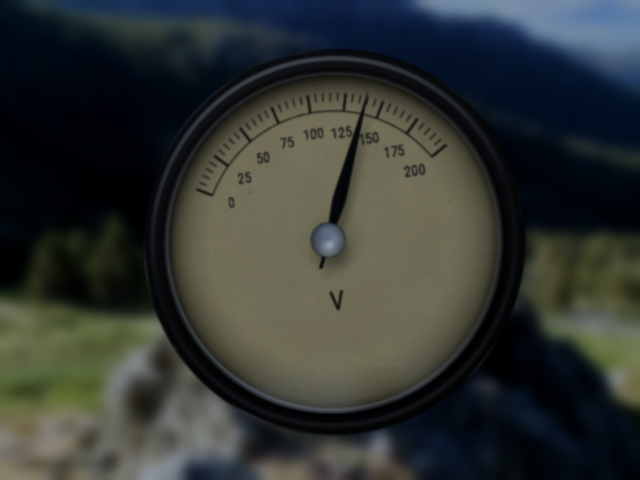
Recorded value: 140,V
